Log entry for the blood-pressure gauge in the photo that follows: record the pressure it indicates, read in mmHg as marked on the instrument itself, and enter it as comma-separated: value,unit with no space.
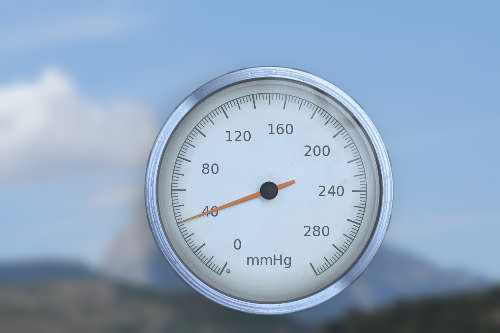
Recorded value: 40,mmHg
